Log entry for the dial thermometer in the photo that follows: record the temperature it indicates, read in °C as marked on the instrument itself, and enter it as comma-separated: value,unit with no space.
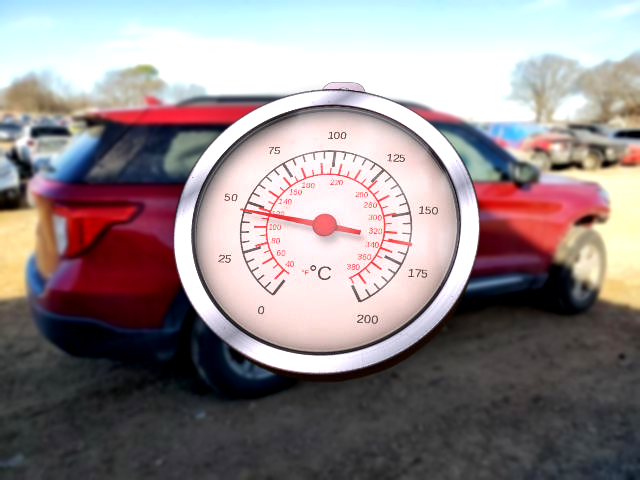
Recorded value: 45,°C
